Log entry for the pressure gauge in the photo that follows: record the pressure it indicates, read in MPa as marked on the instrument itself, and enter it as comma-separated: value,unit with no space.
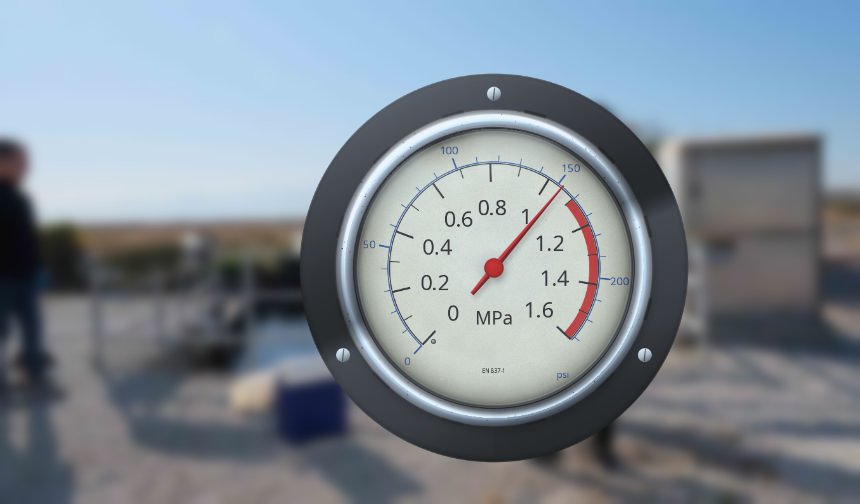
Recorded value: 1.05,MPa
